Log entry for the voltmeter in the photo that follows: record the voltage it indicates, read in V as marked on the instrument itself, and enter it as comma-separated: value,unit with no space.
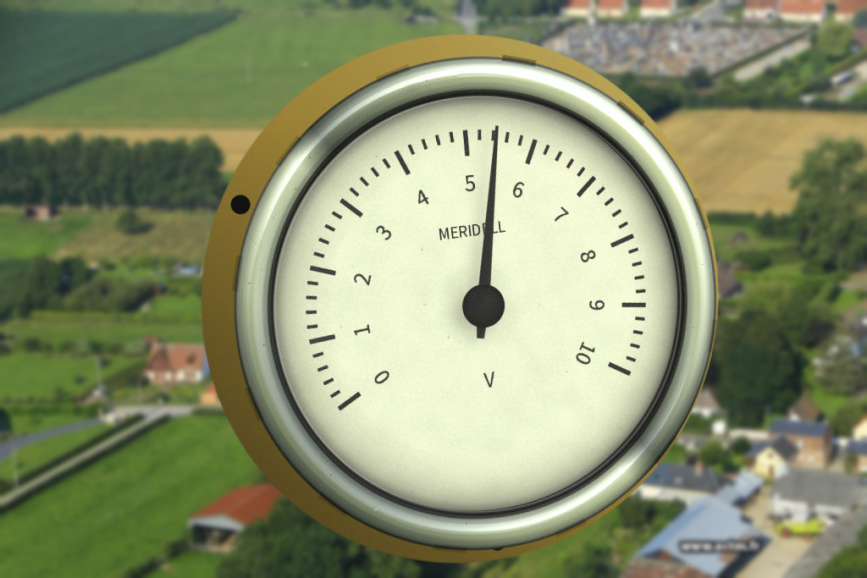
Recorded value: 5.4,V
